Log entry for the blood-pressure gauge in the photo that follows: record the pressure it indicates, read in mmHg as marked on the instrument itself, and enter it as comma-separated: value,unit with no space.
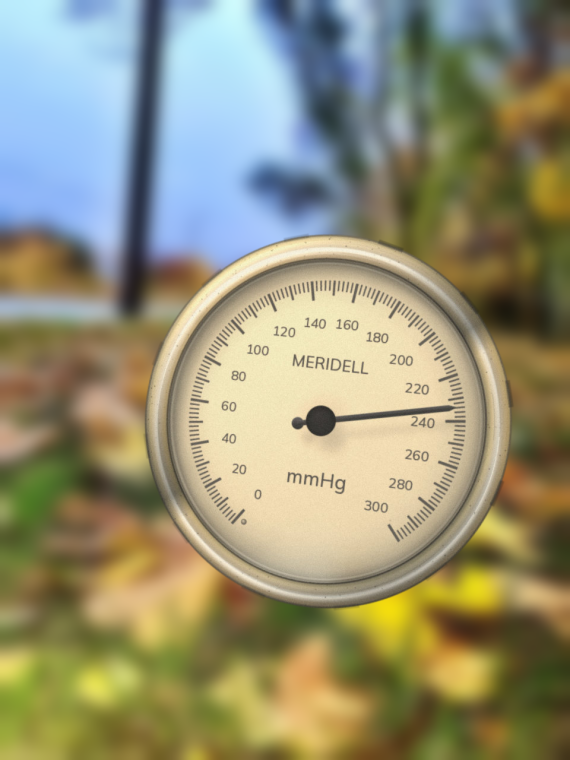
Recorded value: 234,mmHg
